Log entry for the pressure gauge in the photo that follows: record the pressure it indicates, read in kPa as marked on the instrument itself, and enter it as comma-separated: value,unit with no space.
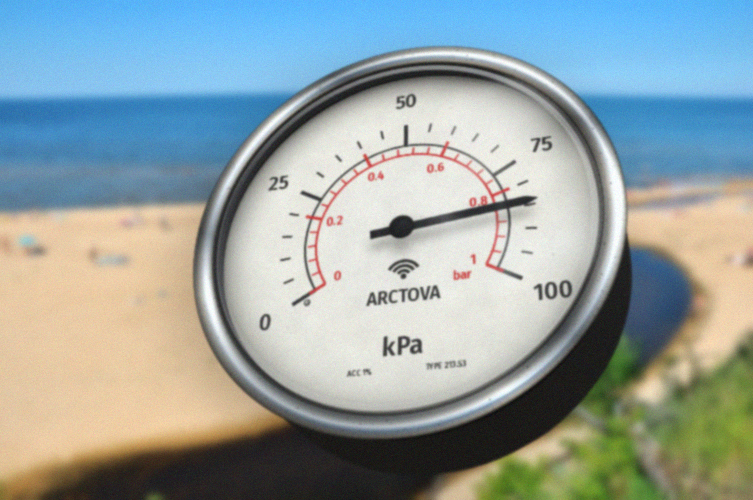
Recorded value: 85,kPa
